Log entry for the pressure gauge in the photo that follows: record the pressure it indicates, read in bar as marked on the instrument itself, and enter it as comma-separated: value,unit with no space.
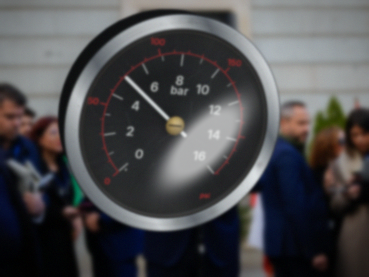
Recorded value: 5,bar
